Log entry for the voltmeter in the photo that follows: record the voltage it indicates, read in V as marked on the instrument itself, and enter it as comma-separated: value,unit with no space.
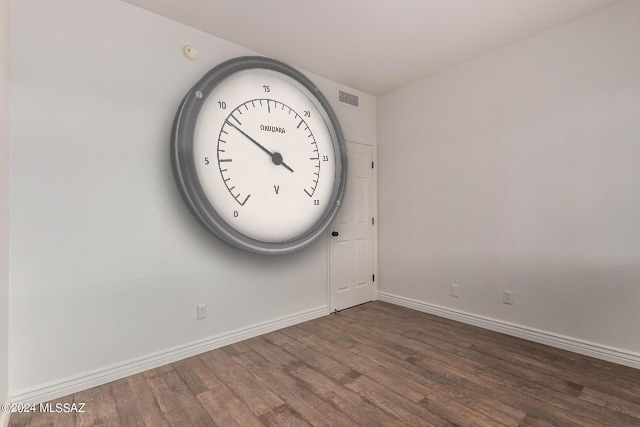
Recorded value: 9,V
